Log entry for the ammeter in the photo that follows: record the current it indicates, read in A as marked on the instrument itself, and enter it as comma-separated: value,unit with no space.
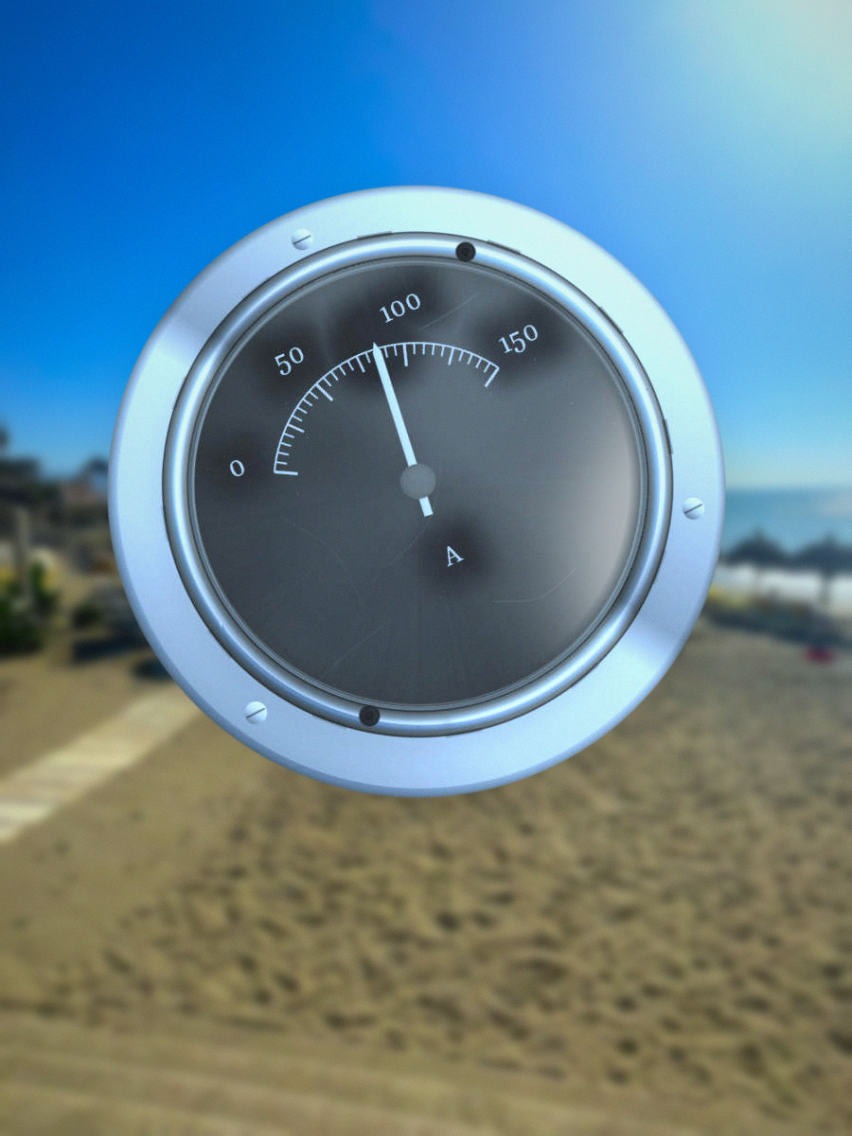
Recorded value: 85,A
